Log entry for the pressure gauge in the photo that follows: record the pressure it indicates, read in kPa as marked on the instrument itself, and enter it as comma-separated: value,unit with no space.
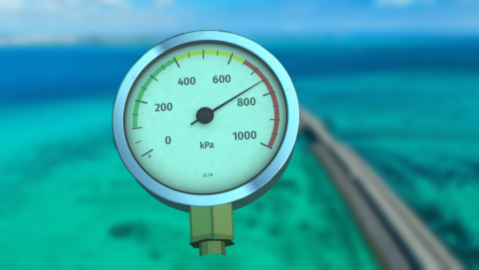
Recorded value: 750,kPa
